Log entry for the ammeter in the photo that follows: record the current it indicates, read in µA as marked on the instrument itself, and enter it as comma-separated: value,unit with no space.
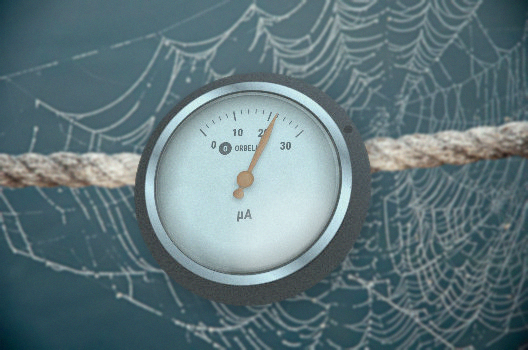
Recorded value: 22,µA
